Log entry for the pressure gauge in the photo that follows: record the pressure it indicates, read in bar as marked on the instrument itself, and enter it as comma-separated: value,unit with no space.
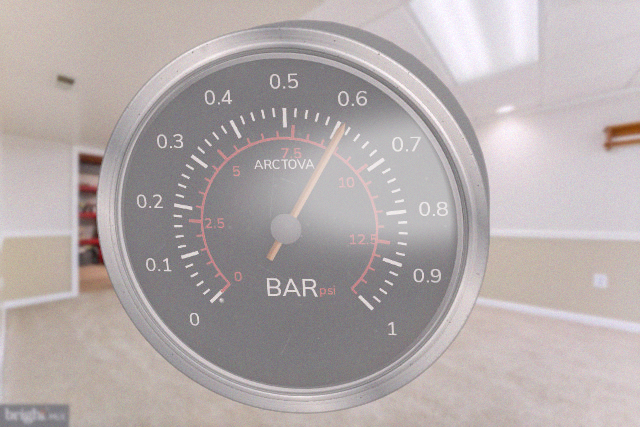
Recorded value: 0.61,bar
